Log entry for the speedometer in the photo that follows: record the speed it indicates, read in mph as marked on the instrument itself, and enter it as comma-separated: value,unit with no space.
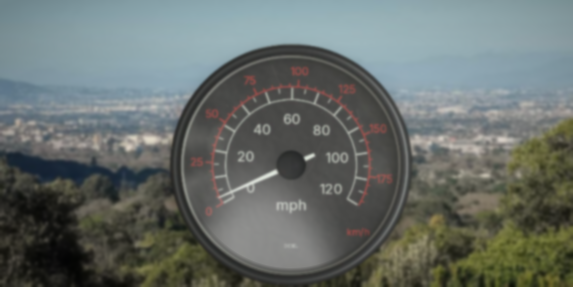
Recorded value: 2.5,mph
